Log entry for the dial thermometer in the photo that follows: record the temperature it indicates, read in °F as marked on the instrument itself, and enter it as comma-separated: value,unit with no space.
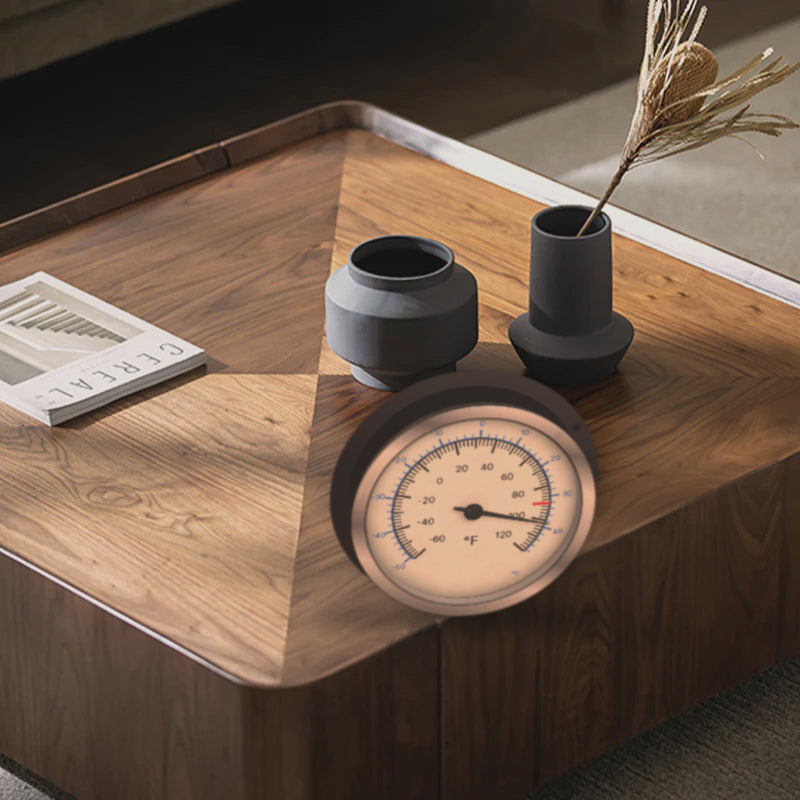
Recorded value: 100,°F
